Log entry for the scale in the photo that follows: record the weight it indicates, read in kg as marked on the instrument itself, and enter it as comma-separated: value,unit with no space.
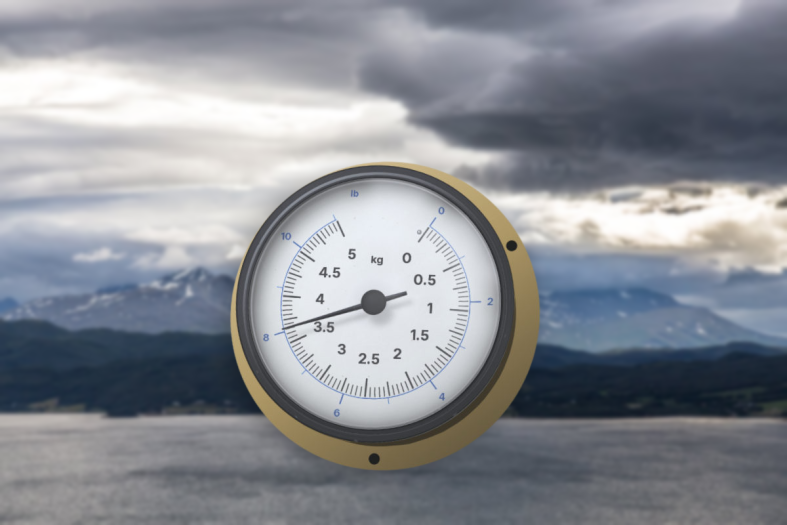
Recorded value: 3.65,kg
